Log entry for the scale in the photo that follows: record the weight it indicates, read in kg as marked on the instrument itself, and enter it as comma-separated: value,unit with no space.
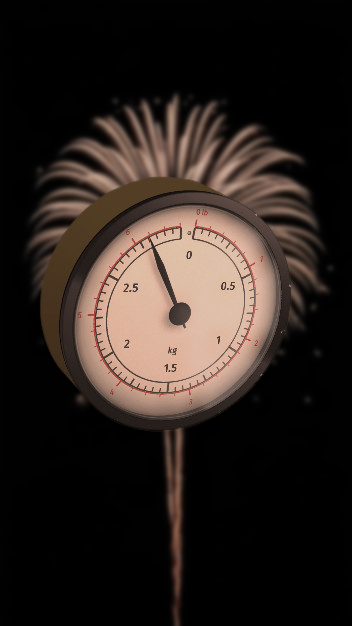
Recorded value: 2.8,kg
